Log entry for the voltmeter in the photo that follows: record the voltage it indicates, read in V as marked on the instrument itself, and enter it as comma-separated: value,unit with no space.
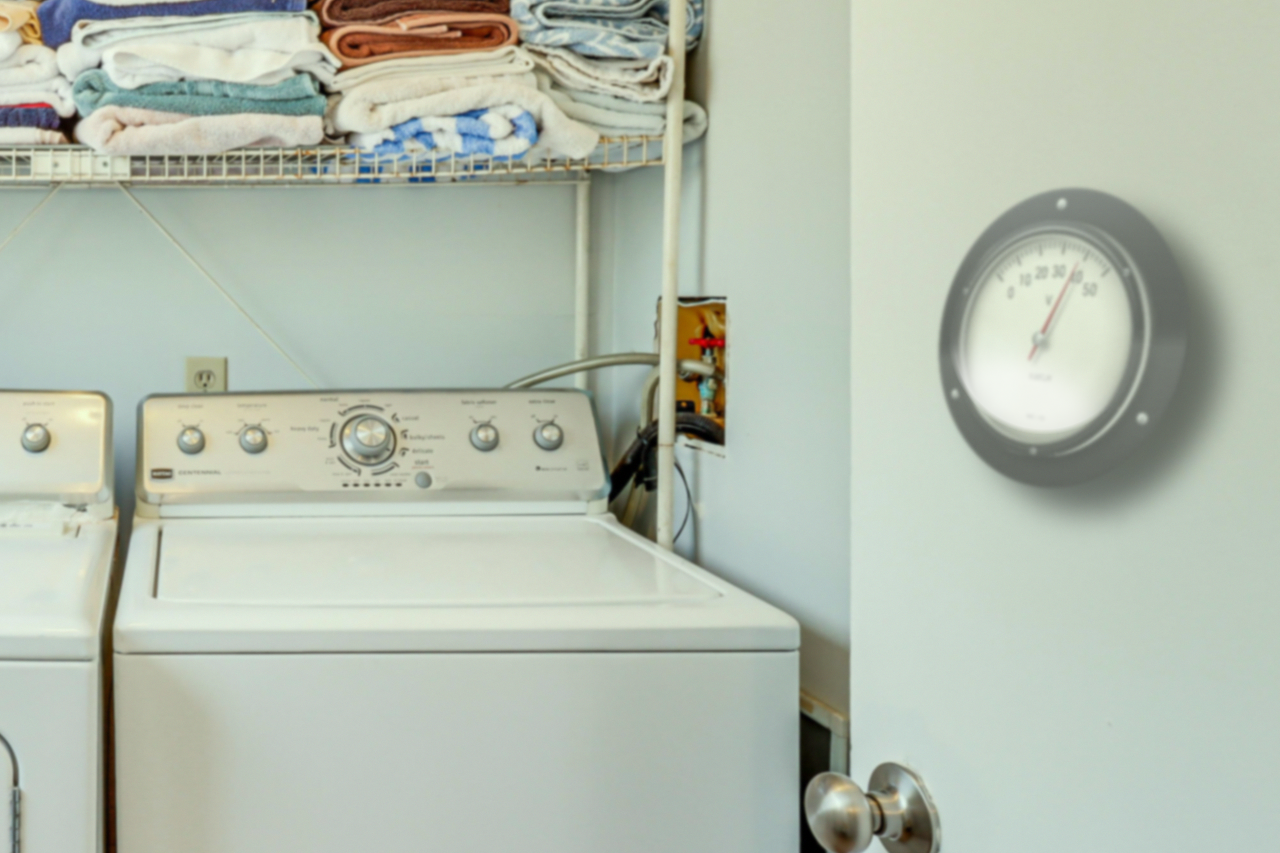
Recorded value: 40,V
